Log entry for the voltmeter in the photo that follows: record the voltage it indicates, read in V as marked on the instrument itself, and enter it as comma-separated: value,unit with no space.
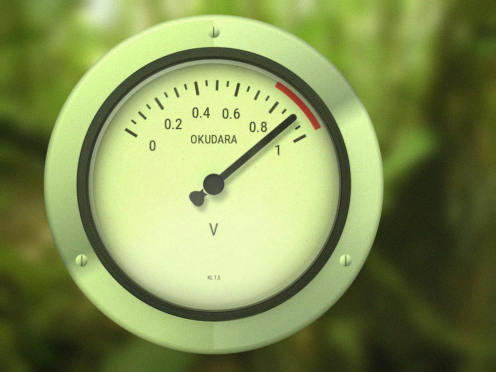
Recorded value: 0.9,V
